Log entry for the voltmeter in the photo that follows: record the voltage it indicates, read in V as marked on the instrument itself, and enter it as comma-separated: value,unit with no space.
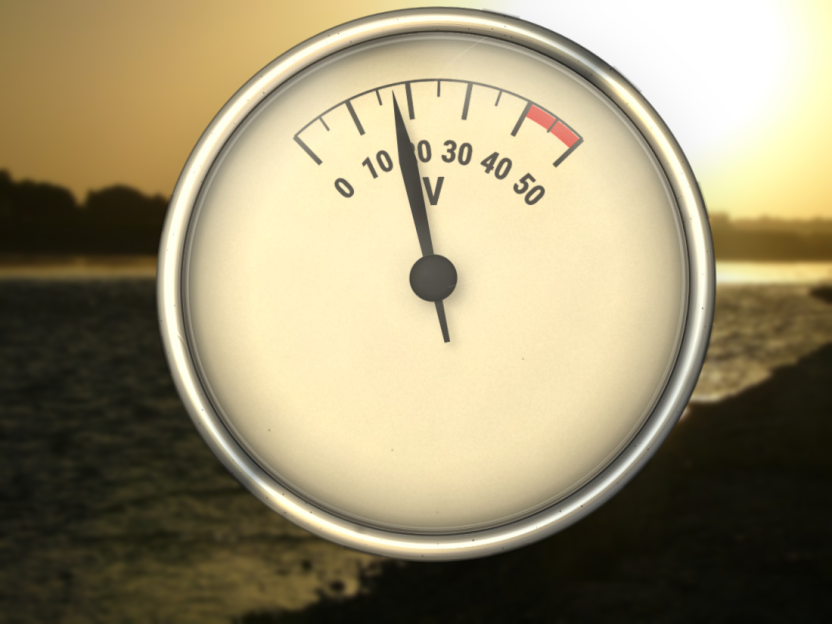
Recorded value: 17.5,V
